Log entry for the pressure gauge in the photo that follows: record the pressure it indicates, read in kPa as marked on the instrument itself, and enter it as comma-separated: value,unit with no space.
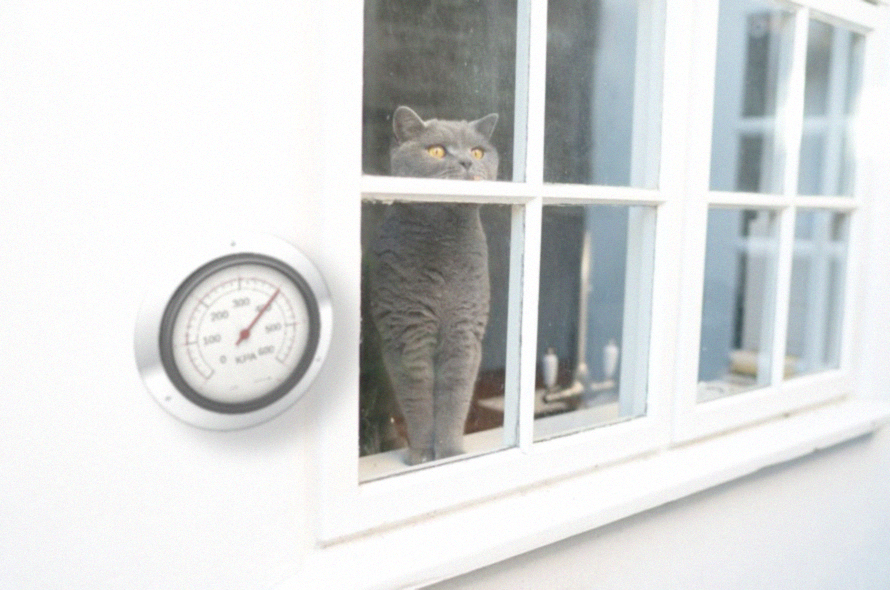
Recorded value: 400,kPa
